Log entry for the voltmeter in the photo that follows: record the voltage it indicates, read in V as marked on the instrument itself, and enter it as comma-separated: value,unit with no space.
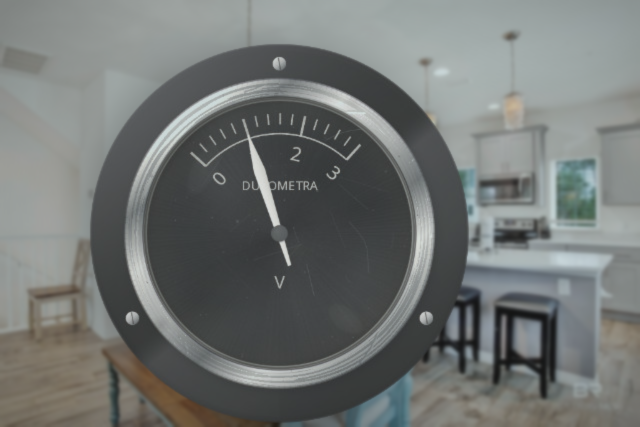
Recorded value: 1,V
